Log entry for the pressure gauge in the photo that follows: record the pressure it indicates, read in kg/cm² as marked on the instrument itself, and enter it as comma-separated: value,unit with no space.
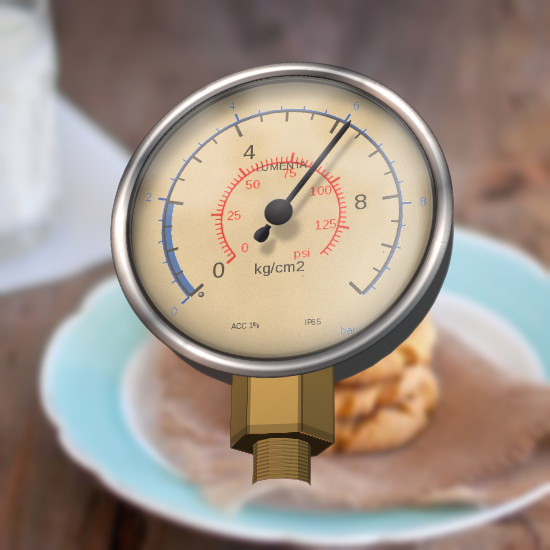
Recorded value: 6.25,kg/cm²
